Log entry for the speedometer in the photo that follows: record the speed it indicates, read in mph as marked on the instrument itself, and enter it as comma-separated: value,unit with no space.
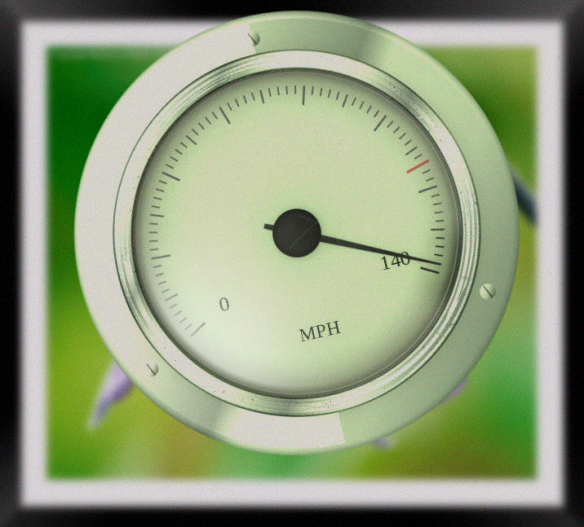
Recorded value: 138,mph
